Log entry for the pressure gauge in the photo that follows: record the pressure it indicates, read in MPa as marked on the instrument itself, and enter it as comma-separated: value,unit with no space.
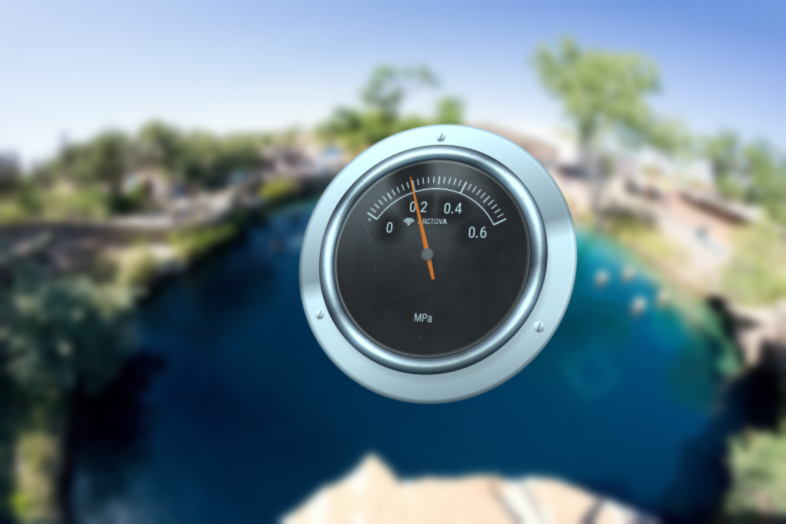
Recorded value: 0.2,MPa
